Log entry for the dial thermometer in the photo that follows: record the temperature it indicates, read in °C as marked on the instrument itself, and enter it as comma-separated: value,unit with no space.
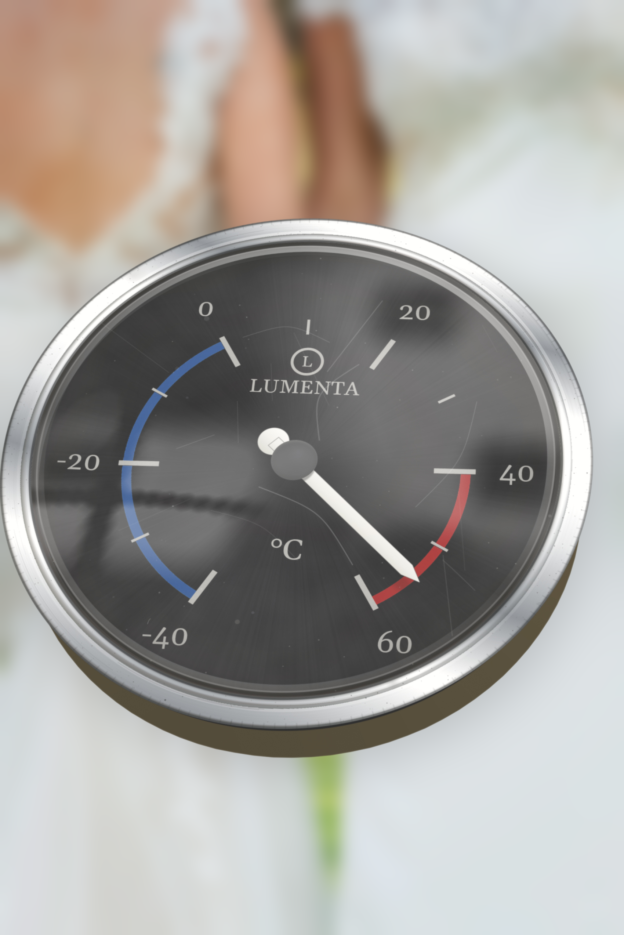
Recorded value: 55,°C
